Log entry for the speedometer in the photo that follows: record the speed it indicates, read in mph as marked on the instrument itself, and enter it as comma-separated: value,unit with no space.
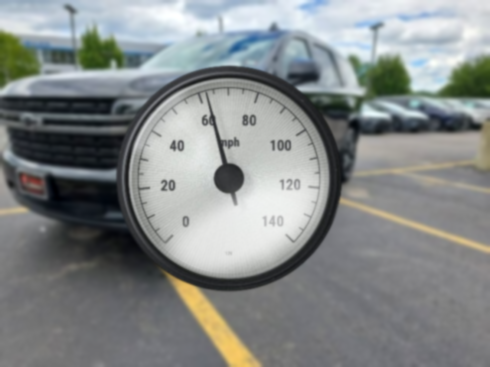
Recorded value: 62.5,mph
